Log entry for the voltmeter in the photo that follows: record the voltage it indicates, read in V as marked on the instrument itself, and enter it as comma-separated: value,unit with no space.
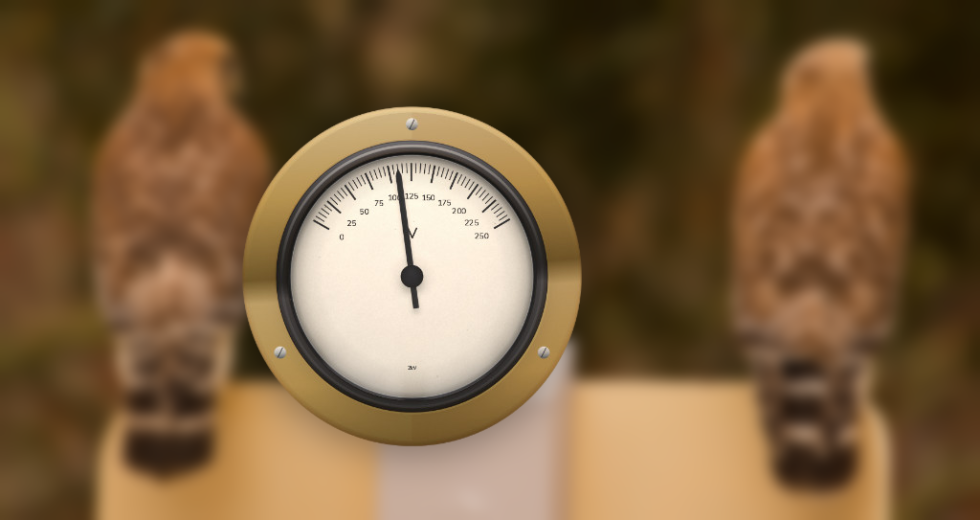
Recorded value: 110,V
